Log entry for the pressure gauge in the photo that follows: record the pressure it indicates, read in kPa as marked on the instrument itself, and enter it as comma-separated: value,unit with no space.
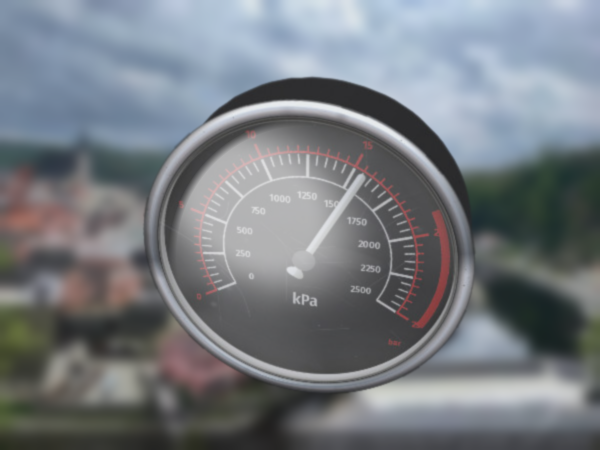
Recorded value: 1550,kPa
